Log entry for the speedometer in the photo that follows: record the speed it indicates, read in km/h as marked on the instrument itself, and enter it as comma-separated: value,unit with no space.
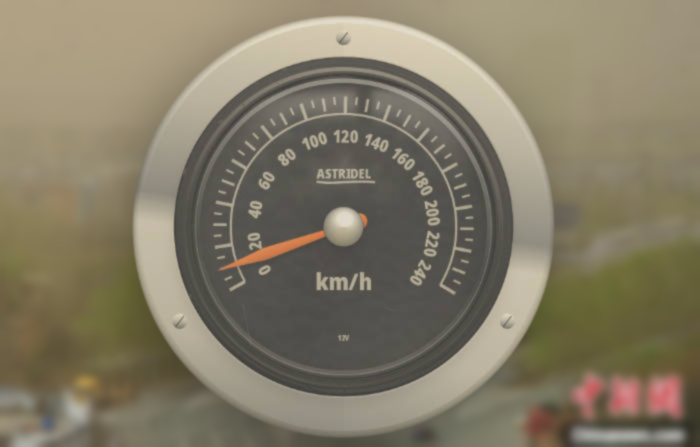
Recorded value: 10,km/h
